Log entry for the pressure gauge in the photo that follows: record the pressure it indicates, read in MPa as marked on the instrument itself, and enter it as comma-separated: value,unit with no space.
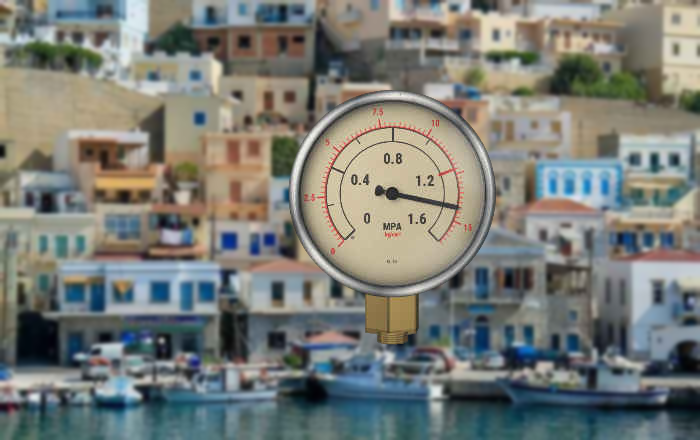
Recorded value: 1.4,MPa
